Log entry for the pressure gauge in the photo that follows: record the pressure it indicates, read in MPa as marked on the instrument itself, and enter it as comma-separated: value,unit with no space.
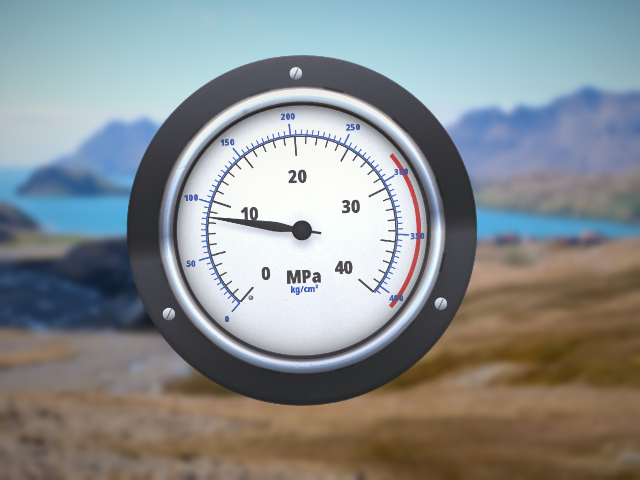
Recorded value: 8.5,MPa
